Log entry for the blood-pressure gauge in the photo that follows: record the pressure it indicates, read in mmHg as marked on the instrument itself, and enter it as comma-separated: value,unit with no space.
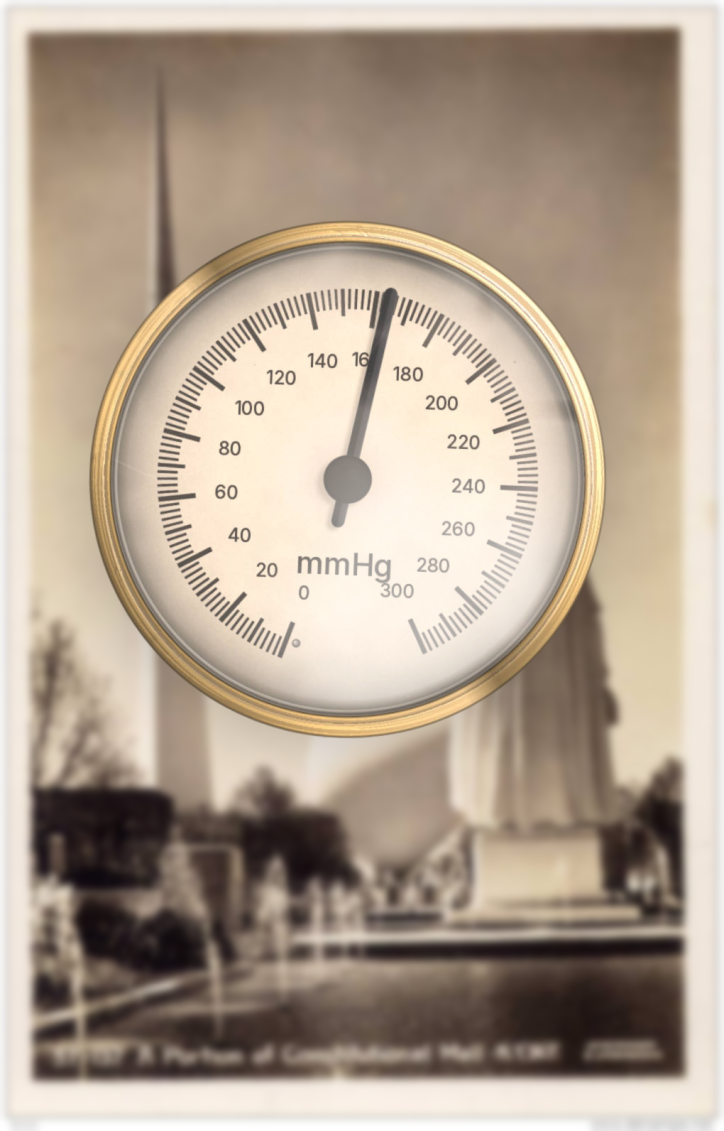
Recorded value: 164,mmHg
